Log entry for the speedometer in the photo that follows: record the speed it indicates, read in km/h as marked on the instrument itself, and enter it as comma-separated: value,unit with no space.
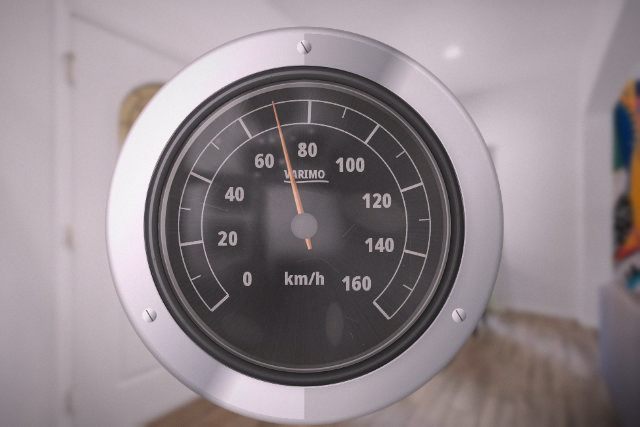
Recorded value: 70,km/h
